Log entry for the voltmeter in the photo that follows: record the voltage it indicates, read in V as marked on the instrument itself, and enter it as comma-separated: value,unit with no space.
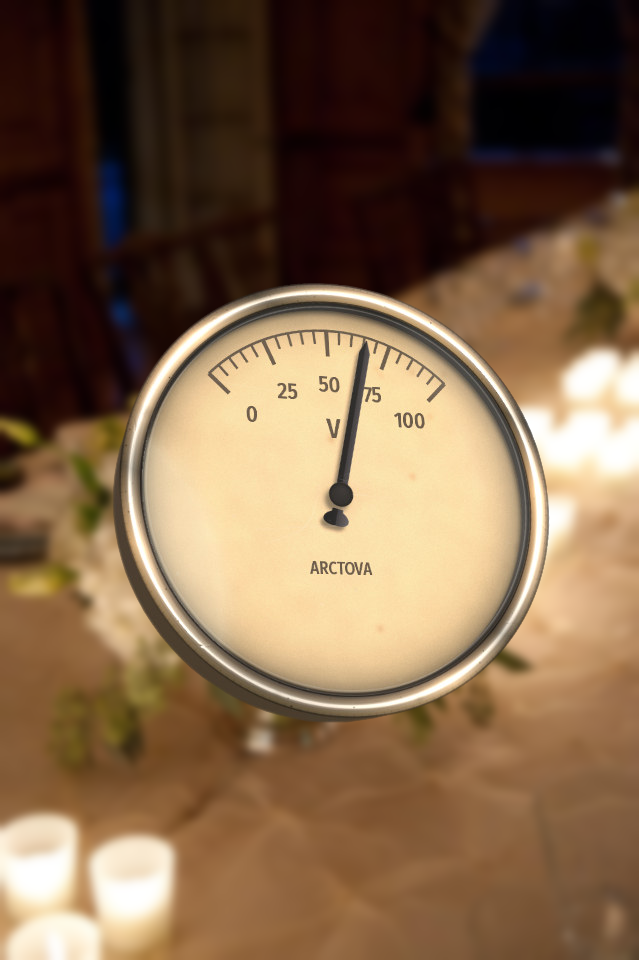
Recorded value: 65,V
